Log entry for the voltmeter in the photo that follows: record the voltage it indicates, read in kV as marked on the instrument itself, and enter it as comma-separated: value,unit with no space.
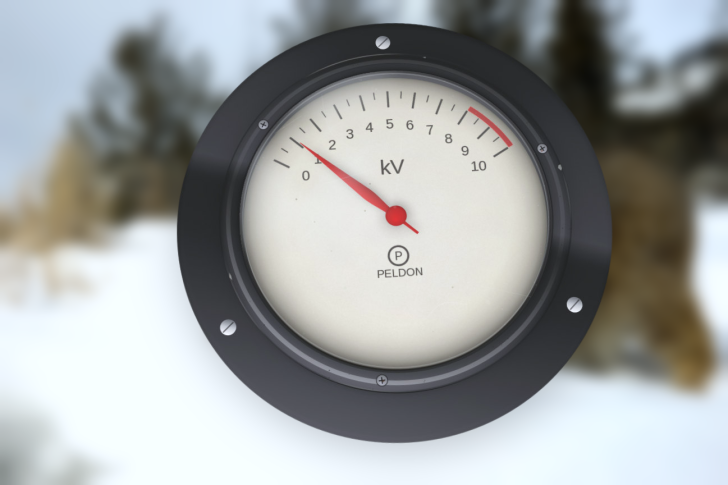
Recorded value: 1,kV
